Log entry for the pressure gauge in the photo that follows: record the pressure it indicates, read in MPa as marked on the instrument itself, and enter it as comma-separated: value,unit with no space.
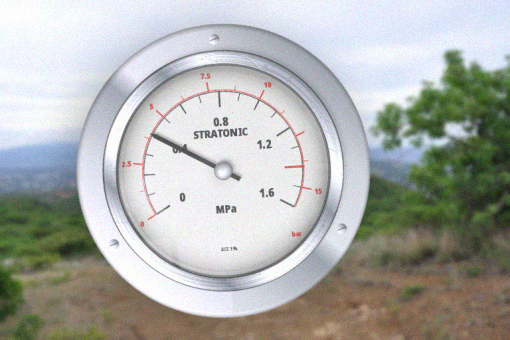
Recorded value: 0.4,MPa
